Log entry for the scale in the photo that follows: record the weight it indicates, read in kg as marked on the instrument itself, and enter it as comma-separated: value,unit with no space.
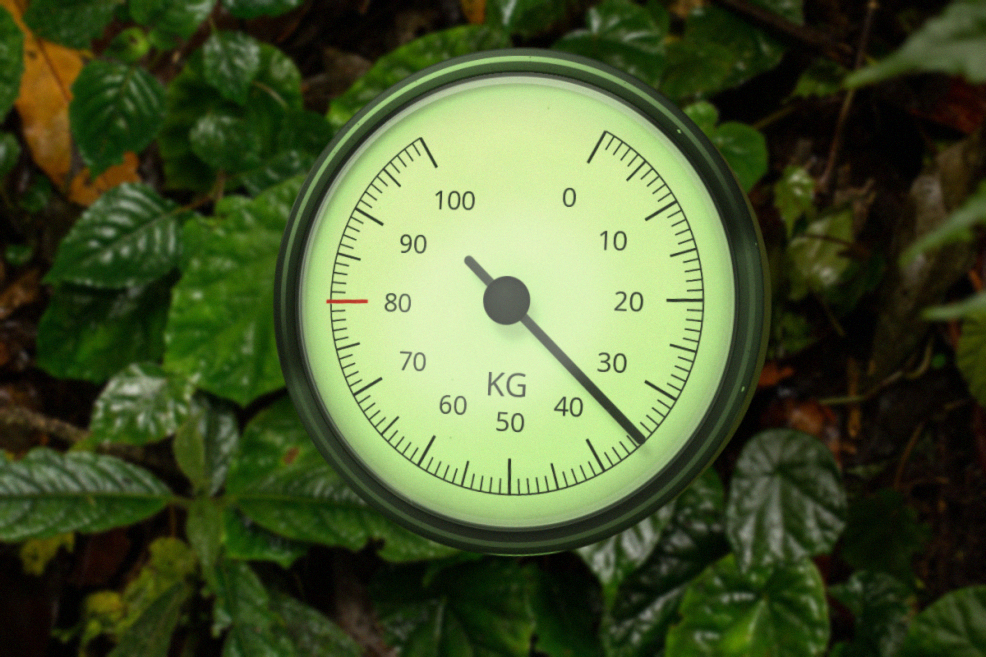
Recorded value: 35,kg
